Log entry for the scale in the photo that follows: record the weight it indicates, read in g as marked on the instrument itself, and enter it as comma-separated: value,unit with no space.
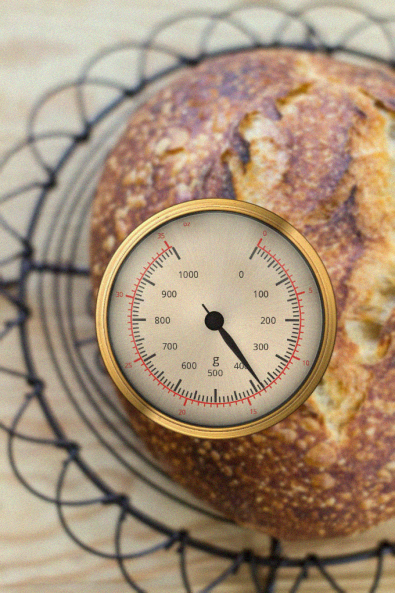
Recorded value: 380,g
